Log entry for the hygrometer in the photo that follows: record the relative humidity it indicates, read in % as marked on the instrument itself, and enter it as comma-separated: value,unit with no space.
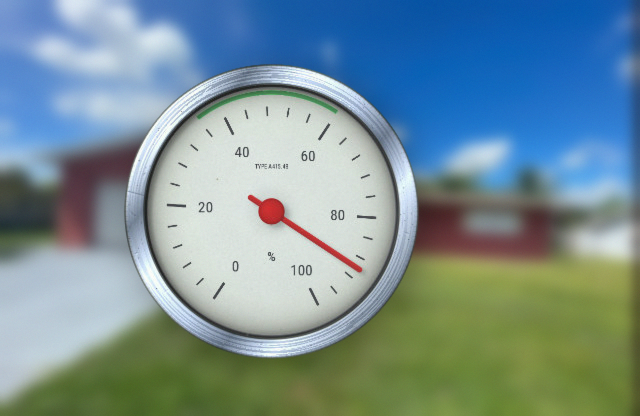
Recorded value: 90,%
